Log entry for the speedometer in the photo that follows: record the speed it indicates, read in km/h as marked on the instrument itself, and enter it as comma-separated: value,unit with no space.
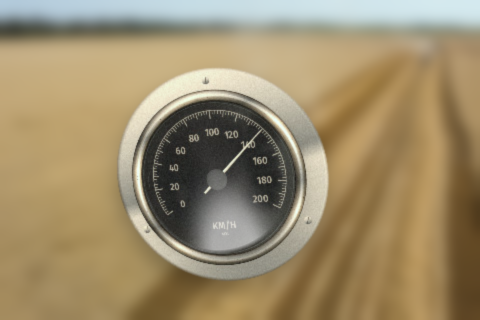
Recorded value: 140,km/h
